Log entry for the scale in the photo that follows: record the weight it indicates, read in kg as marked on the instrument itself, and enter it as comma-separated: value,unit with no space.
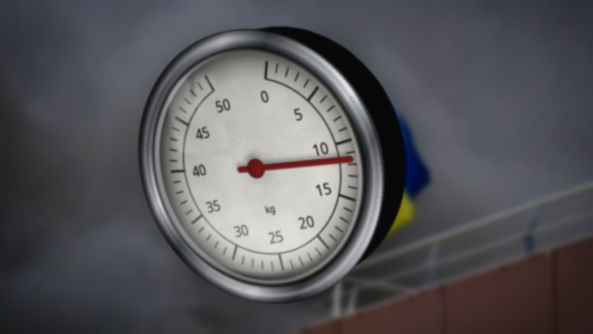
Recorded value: 11.5,kg
